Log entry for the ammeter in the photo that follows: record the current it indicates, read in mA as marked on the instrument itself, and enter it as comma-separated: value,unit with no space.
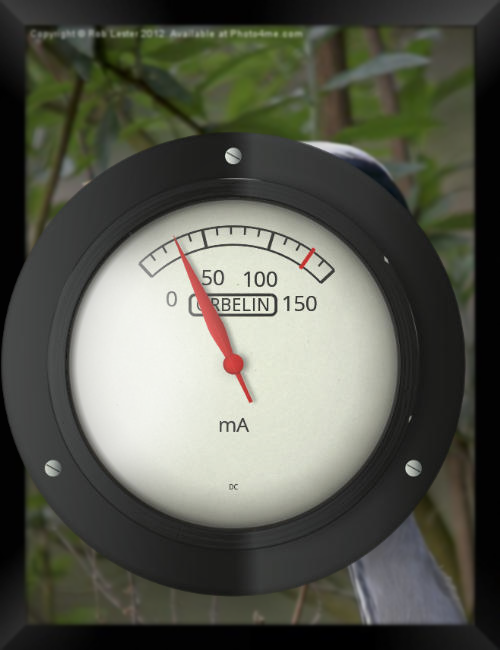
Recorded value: 30,mA
